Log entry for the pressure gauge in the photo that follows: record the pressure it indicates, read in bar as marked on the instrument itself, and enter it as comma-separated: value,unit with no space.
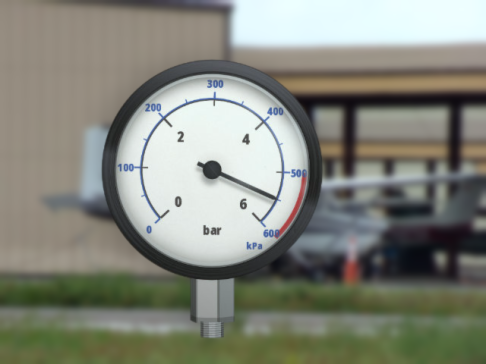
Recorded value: 5.5,bar
